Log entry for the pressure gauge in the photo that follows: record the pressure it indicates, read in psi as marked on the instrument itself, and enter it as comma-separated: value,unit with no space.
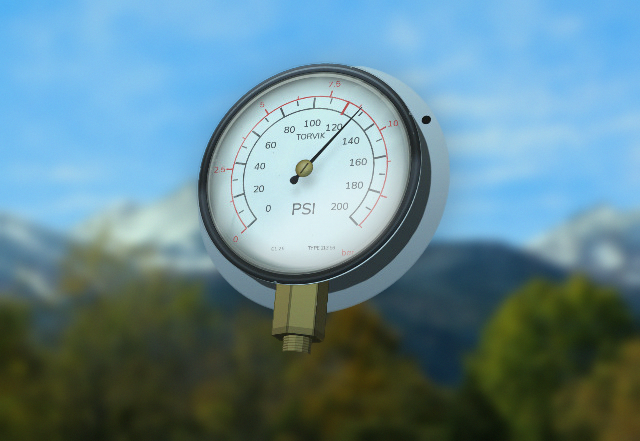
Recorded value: 130,psi
